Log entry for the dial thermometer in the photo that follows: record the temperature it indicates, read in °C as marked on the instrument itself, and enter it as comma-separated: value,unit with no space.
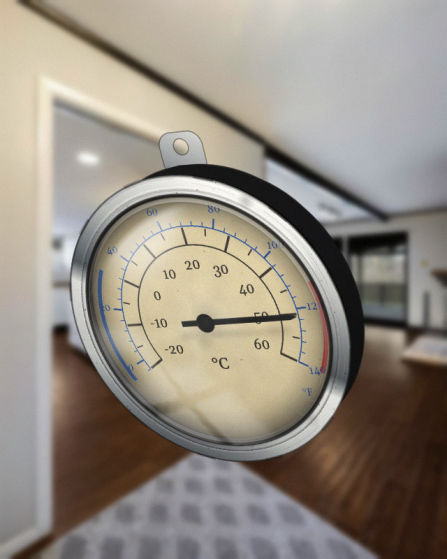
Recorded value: 50,°C
